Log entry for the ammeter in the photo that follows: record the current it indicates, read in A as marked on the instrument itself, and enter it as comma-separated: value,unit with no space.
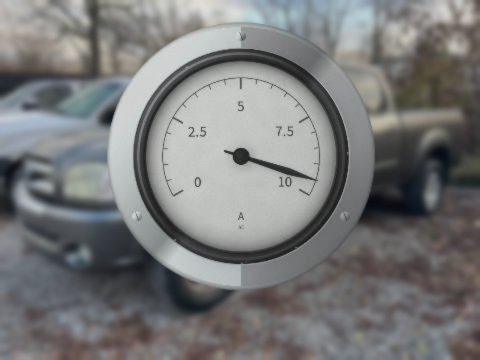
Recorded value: 9.5,A
